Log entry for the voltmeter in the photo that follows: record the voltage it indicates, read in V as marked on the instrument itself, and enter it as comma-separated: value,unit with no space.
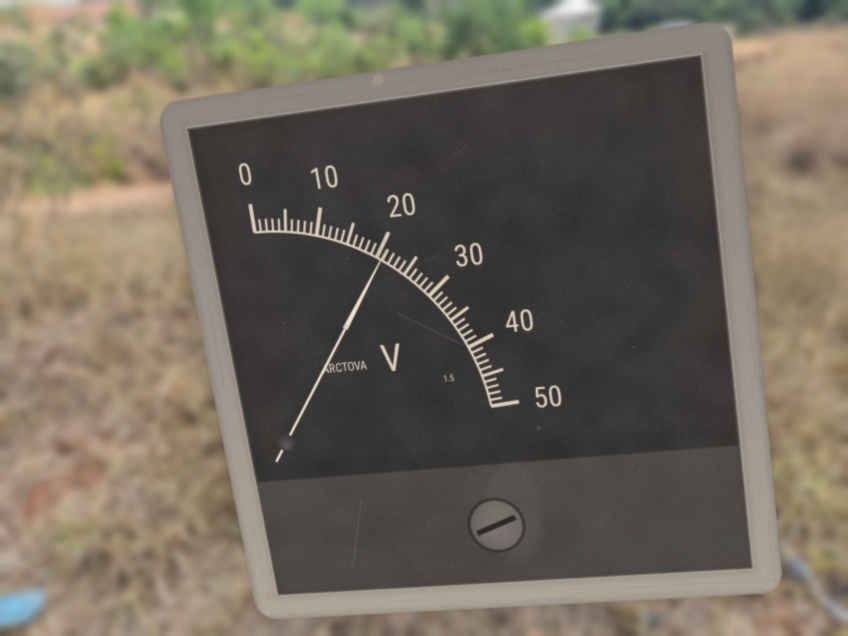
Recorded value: 21,V
